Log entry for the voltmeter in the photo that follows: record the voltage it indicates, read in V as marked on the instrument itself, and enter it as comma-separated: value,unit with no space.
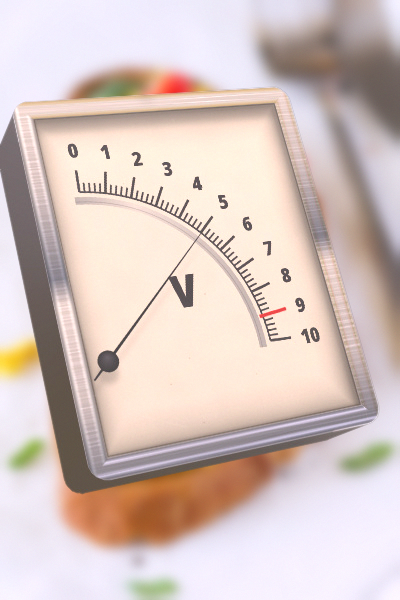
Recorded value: 5,V
